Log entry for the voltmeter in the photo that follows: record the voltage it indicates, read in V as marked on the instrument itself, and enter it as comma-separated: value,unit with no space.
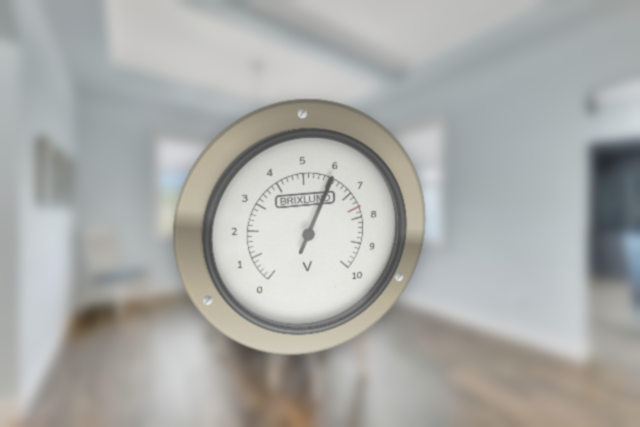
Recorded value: 6,V
